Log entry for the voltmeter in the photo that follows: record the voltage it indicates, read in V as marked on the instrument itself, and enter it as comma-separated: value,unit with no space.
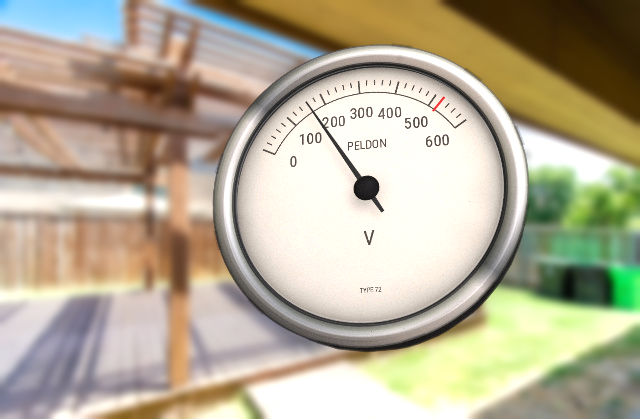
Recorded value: 160,V
